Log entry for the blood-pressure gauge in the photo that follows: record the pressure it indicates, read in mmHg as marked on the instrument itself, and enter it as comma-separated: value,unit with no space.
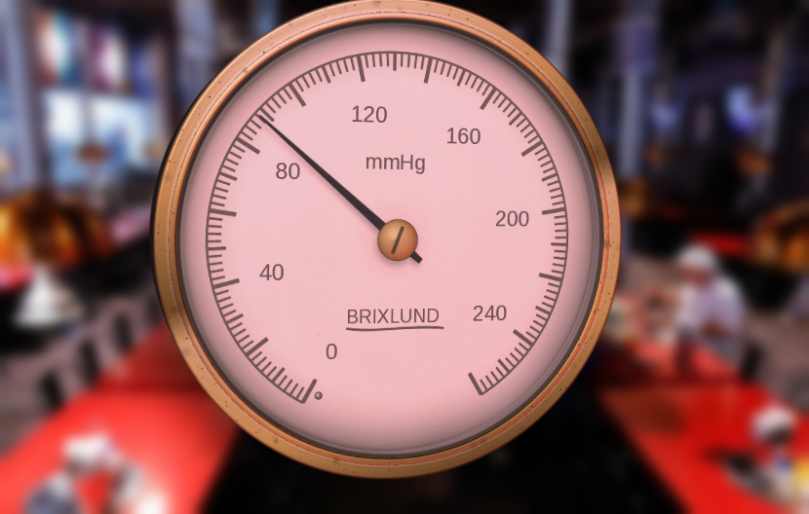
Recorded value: 88,mmHg
